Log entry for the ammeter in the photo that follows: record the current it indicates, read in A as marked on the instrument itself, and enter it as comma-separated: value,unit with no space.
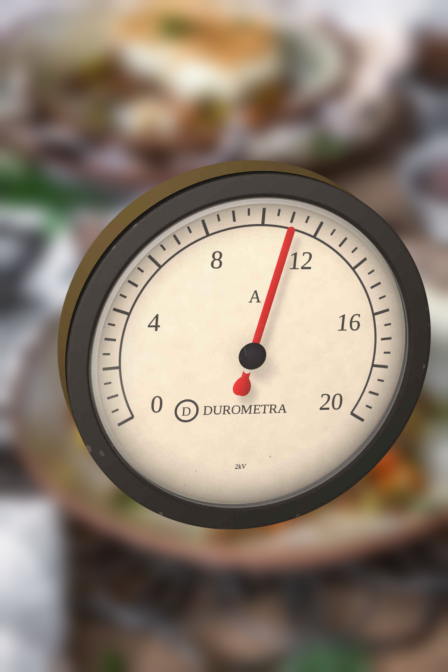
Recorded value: 11,A
